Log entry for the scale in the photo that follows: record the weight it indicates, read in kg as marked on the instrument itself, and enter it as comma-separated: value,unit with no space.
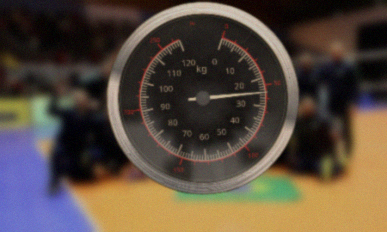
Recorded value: 25,kg
